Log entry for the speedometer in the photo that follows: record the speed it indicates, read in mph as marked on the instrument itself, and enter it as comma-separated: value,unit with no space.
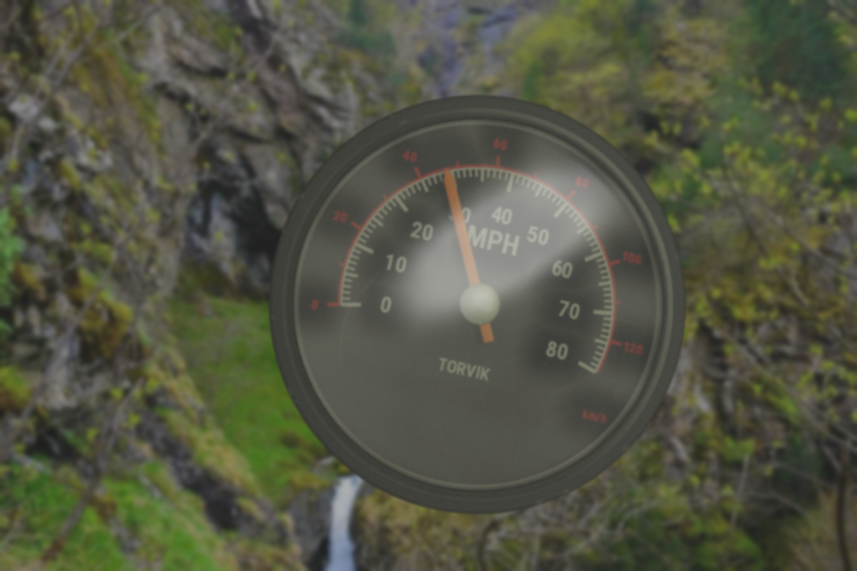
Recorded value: 29,mph
